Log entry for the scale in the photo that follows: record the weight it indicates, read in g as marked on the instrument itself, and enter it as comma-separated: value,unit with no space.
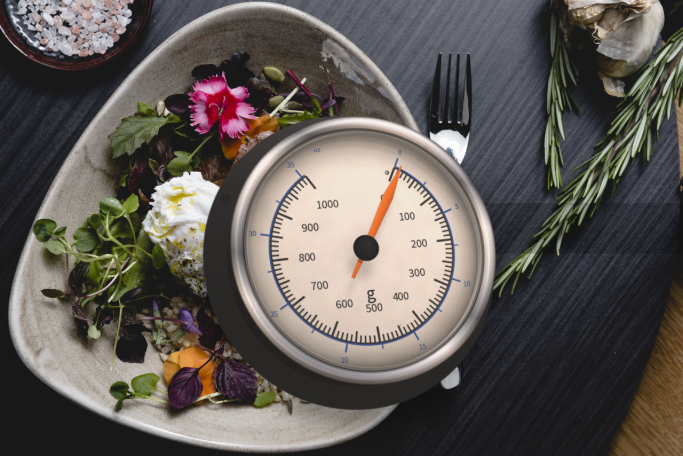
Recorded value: 10,g
